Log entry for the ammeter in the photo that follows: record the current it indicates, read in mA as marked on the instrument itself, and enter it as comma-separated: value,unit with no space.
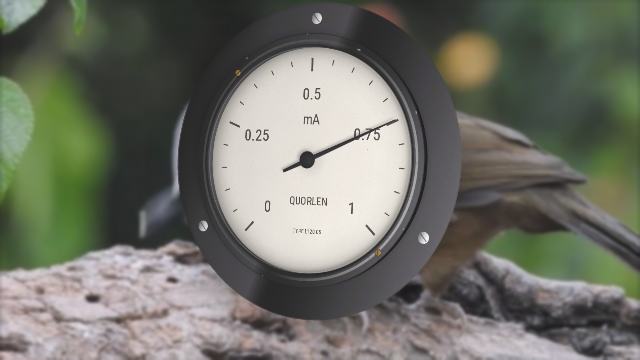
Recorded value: 0.75,mA
